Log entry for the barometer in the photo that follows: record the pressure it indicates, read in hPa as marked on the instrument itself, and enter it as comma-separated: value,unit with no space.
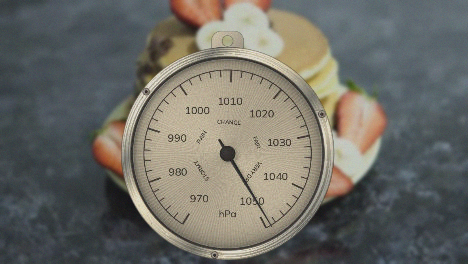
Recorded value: 1049,hPa
